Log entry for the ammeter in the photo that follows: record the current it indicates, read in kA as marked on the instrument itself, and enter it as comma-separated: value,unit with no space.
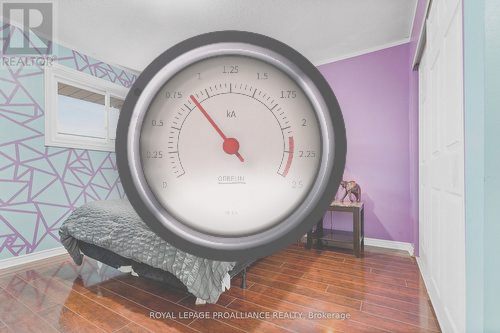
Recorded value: 0.85,kA
